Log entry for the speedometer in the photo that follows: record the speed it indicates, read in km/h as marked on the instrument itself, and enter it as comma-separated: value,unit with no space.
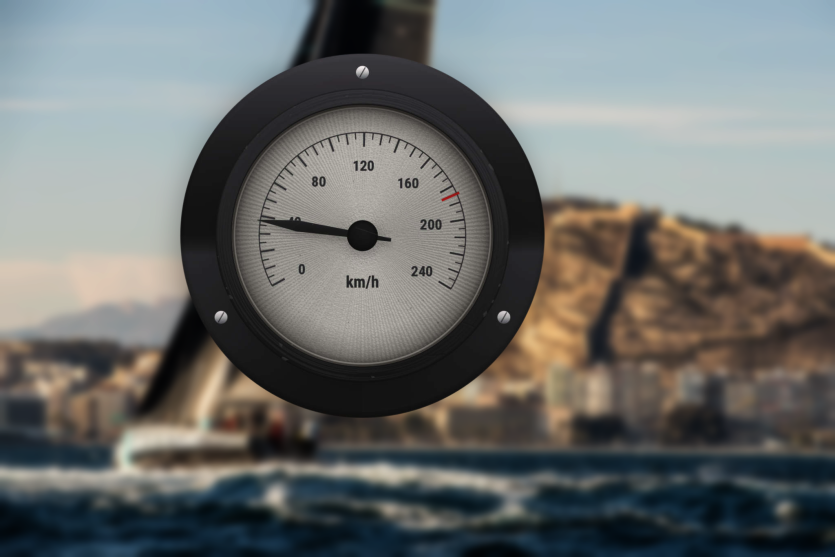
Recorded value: 37.5,km/h
